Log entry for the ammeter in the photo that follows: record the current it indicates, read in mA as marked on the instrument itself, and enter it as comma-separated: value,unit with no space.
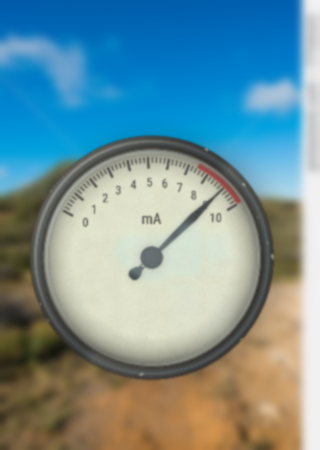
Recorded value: 9,mA
